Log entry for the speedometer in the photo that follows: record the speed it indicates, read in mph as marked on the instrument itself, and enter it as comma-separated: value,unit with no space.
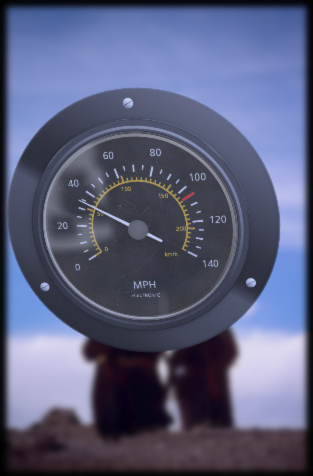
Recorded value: 35,mph
